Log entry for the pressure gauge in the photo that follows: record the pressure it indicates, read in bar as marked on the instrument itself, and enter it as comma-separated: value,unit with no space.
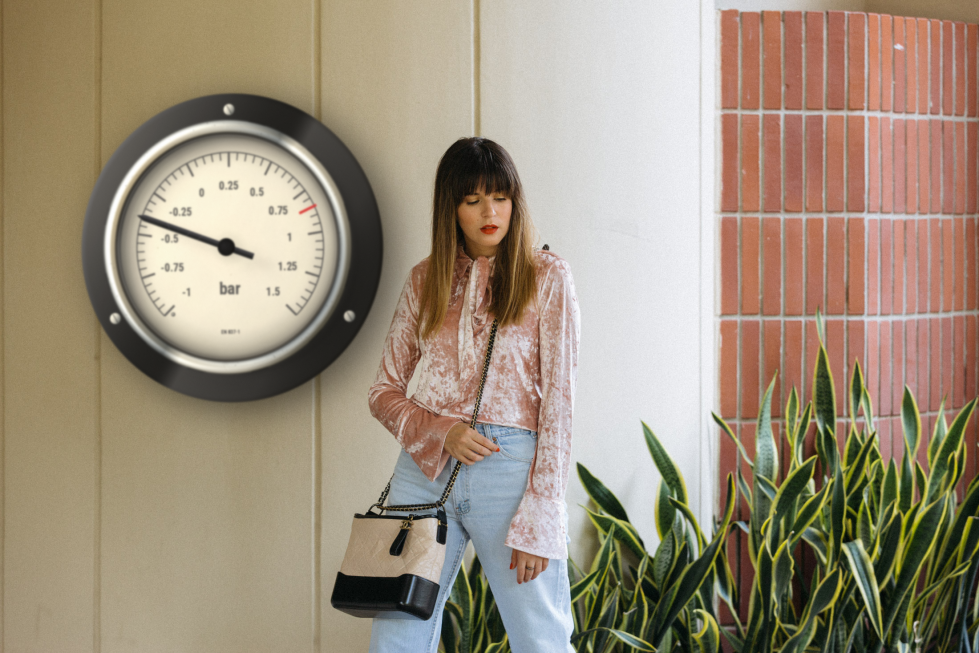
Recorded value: -0.4,bar
